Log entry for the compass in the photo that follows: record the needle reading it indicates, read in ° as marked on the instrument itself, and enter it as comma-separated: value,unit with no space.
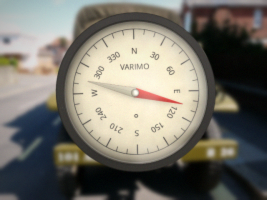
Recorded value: 105,°
